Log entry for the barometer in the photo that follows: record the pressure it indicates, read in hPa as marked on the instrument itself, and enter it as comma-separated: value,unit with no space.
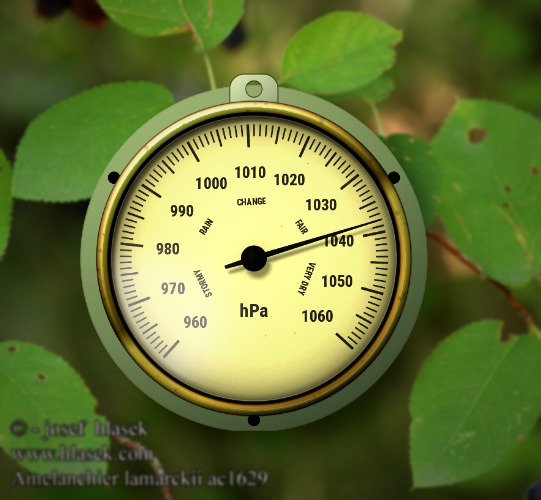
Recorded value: 1038,hPa
